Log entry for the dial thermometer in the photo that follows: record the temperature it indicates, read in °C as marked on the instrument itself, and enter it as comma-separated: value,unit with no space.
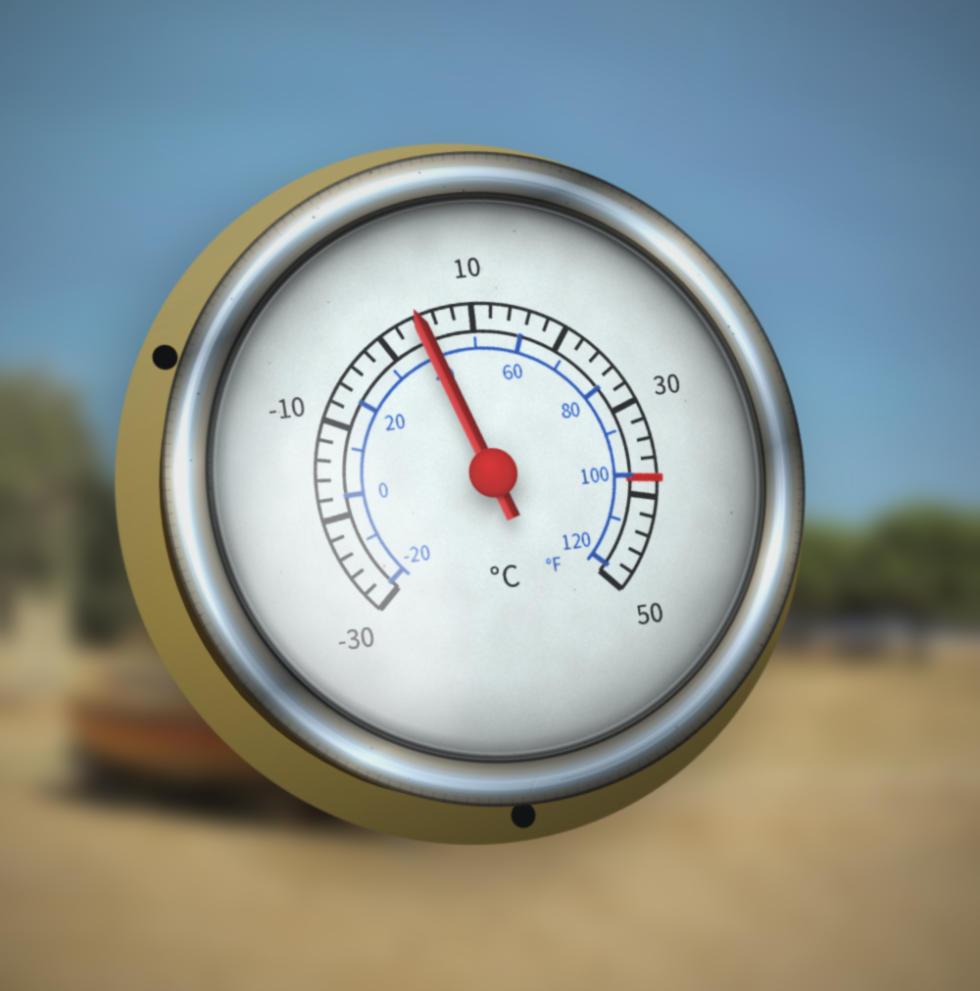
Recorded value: 4,°C
